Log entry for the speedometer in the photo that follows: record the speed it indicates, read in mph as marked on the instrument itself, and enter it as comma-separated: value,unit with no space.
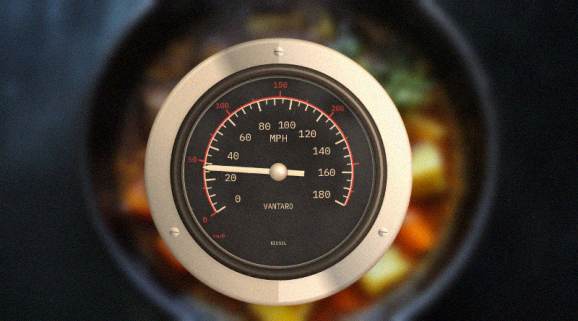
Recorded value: 27.5,mph
